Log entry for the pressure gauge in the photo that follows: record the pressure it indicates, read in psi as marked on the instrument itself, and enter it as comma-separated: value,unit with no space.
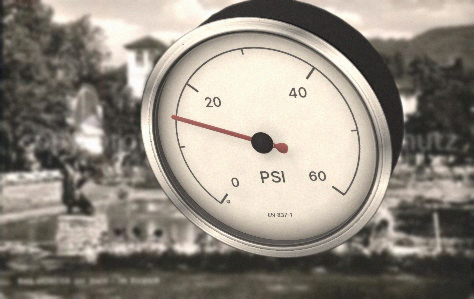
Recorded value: 15,psi
